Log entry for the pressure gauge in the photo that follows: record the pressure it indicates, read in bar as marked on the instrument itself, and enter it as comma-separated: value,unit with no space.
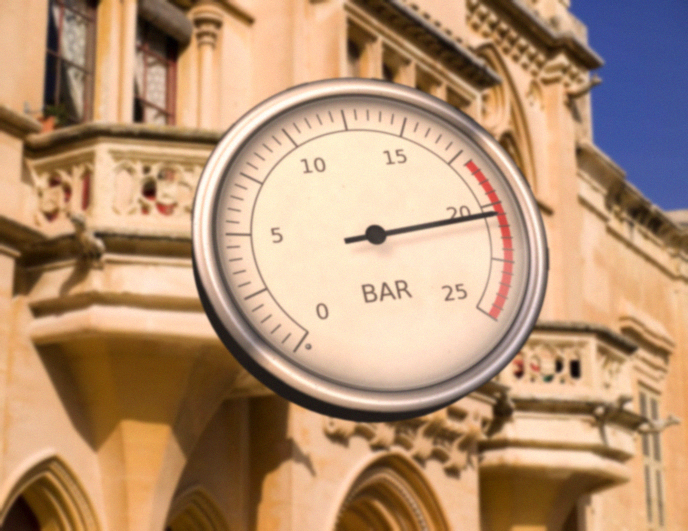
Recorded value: 20.5,bar
